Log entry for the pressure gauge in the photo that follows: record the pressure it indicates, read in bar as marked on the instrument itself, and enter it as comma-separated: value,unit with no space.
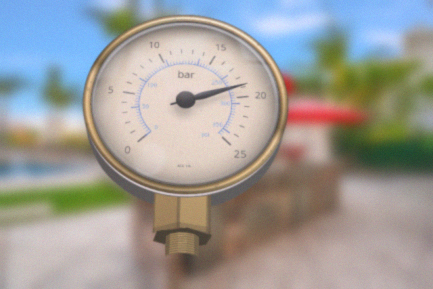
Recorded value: 19,bar
